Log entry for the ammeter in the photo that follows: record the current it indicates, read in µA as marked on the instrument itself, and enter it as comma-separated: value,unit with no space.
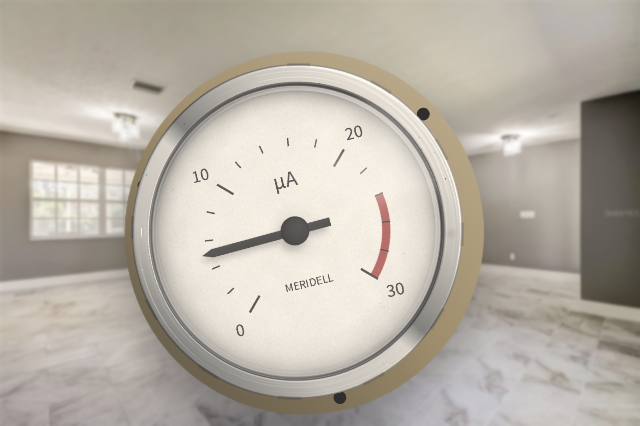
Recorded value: 5,µA
